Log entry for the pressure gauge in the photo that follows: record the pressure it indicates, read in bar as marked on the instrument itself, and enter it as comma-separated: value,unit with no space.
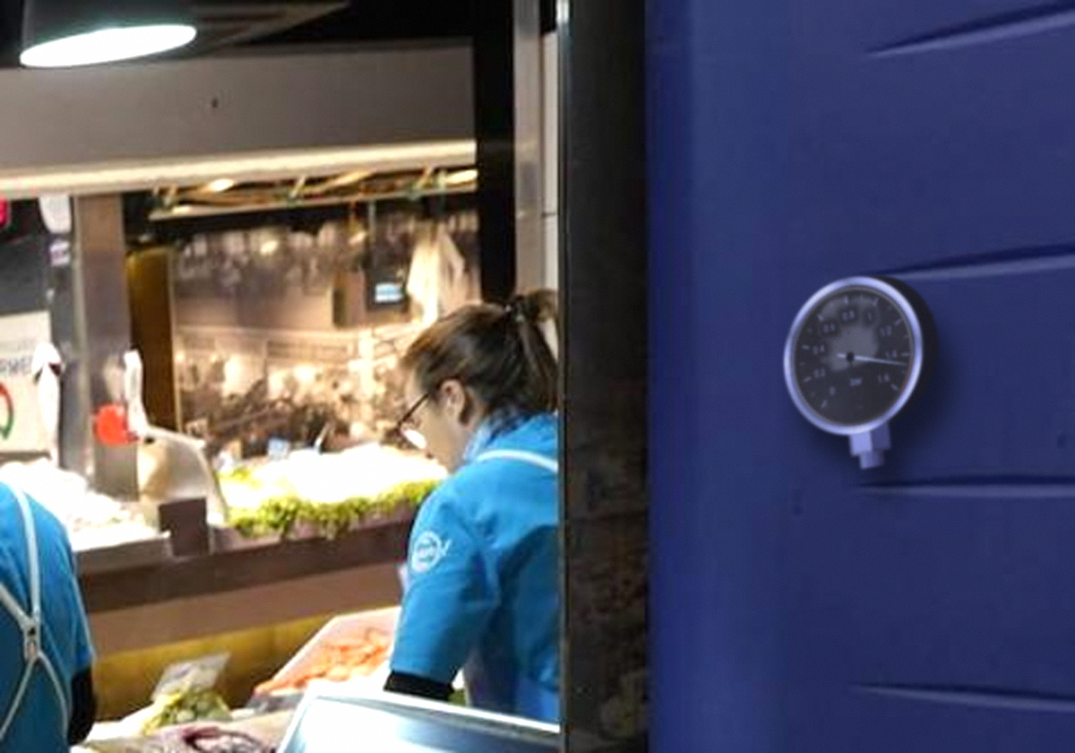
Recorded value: 1.45,bar
